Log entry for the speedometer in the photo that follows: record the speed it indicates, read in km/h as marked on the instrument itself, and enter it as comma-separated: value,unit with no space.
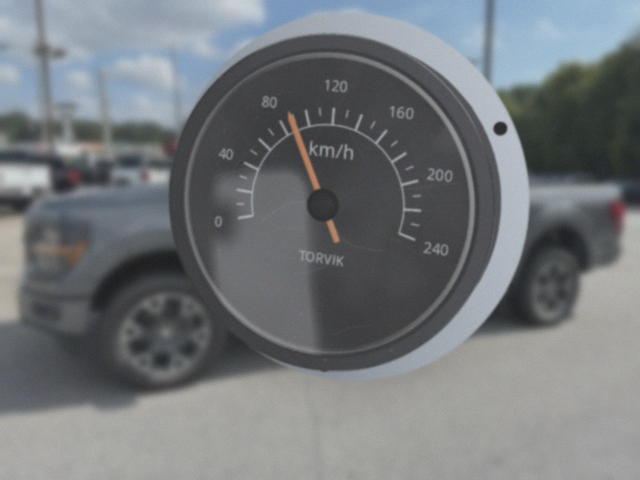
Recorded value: 90,km/h
